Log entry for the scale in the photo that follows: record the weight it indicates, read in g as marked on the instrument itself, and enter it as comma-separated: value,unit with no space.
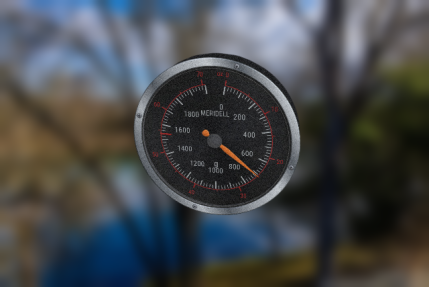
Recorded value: 700,g
